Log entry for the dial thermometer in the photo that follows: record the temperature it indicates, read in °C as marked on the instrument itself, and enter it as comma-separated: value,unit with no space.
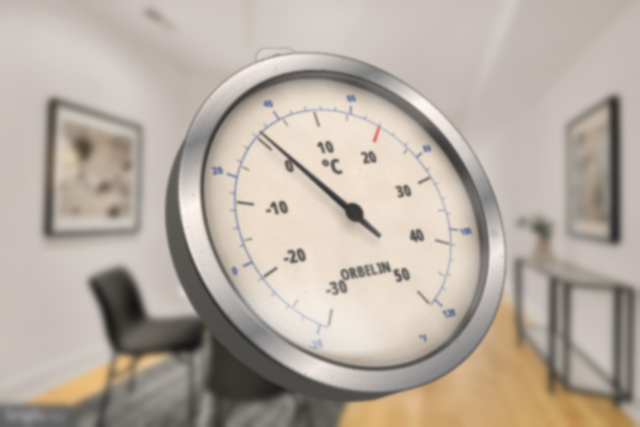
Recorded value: 0,°C
